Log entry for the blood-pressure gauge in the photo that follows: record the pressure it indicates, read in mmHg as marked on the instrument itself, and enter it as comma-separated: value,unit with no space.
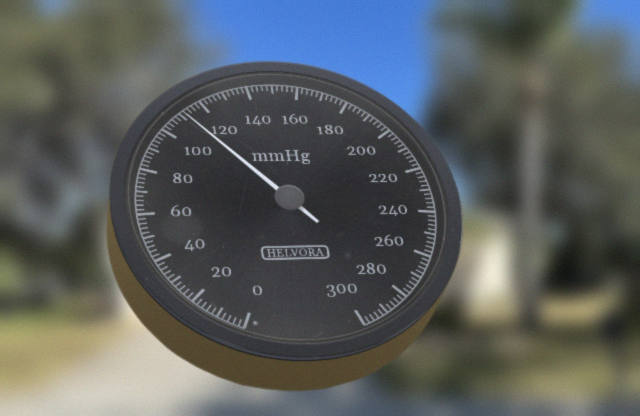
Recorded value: 110,mmHg
